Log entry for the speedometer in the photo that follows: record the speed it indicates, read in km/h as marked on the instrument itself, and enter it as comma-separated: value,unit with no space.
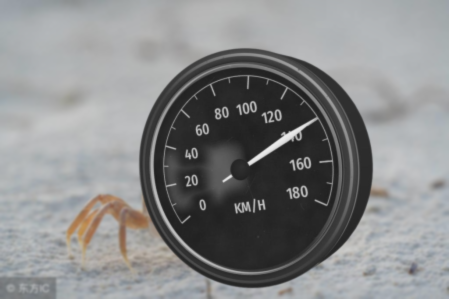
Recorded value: 140,km/h
